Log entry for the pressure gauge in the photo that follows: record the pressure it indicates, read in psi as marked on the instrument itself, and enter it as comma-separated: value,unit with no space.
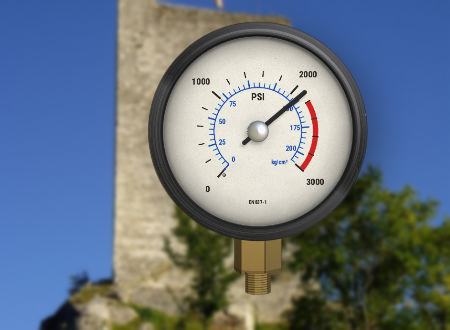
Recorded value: 2100,psi
